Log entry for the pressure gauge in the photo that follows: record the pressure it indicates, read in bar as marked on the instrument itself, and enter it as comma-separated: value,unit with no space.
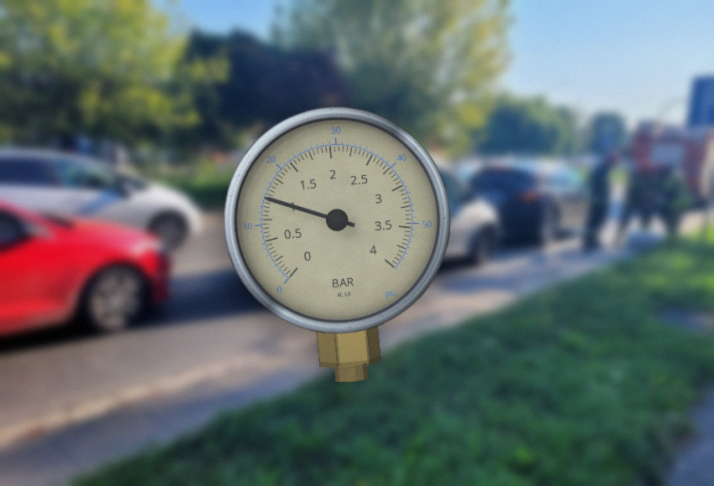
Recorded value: 1,bar
